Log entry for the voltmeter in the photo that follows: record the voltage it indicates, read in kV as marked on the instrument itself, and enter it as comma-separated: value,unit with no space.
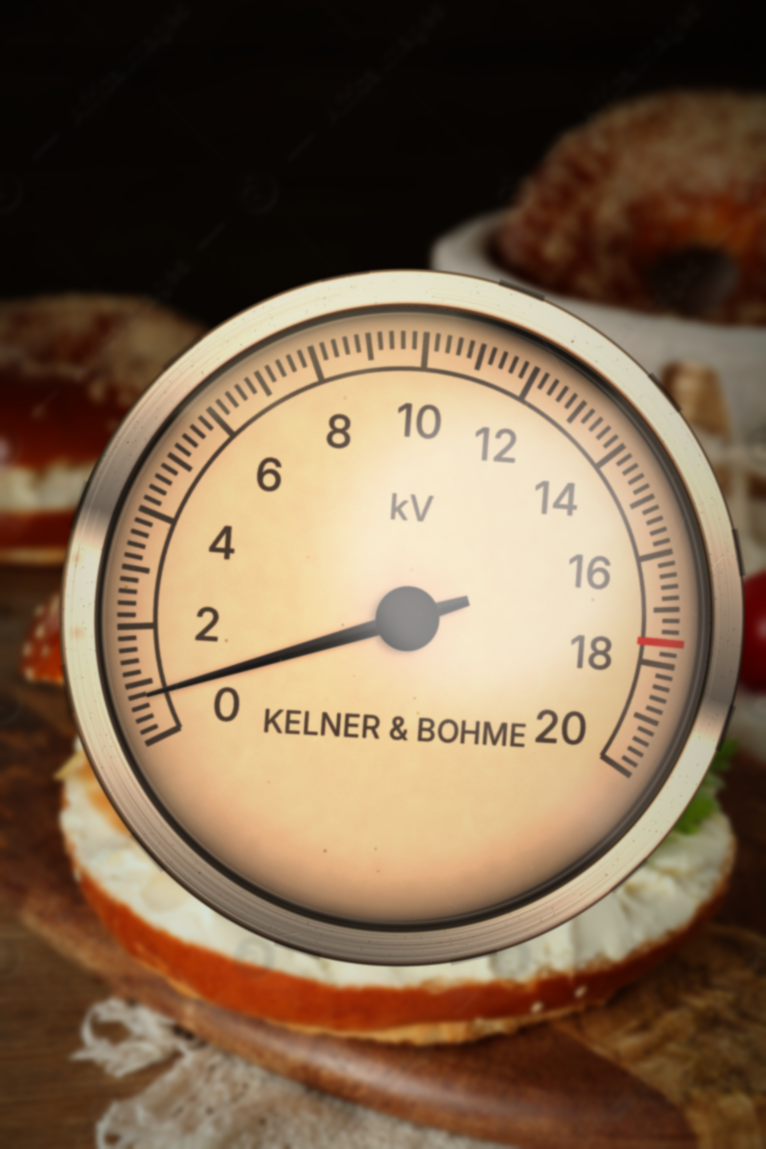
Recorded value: 0.8,kV
